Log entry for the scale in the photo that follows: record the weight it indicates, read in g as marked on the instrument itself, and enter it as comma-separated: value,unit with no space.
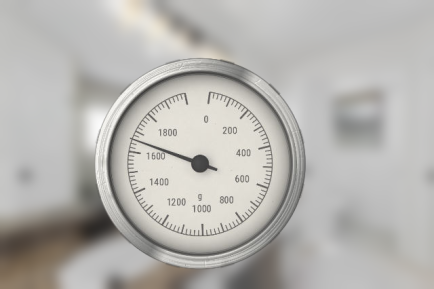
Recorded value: 1660,g
